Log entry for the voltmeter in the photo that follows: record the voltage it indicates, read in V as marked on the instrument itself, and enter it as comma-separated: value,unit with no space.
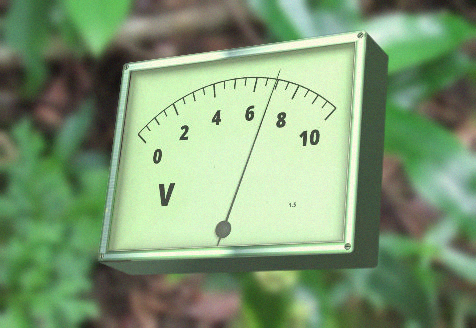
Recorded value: 7,V
